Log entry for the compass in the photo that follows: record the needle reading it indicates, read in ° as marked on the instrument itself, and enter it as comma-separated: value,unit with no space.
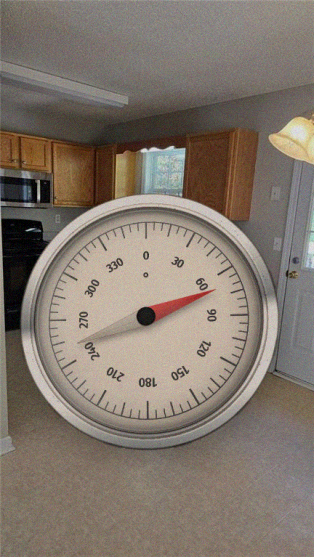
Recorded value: 70,°
